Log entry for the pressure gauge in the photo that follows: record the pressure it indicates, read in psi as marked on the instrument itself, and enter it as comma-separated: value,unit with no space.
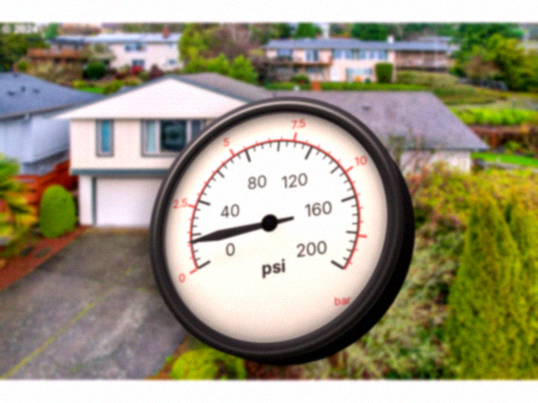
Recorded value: 15,psi
